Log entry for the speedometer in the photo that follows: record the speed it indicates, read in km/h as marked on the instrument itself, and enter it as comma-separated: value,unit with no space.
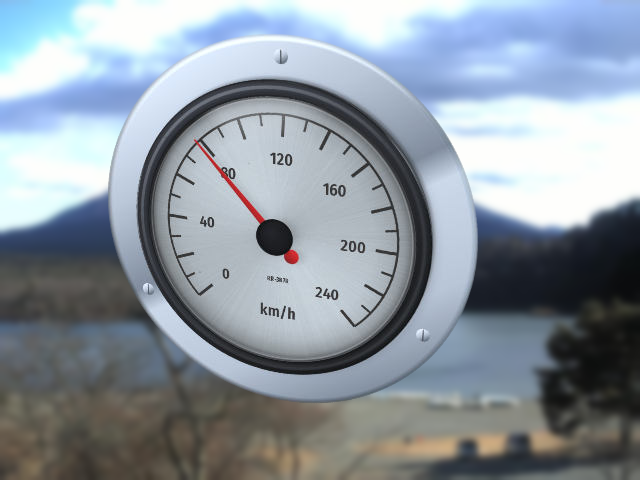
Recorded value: 80,km/h
